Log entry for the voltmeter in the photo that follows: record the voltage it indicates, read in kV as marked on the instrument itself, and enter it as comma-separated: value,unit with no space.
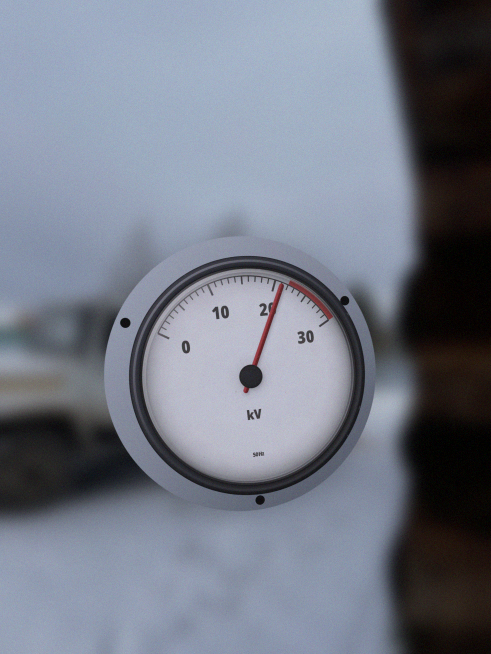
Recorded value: 21,kV
